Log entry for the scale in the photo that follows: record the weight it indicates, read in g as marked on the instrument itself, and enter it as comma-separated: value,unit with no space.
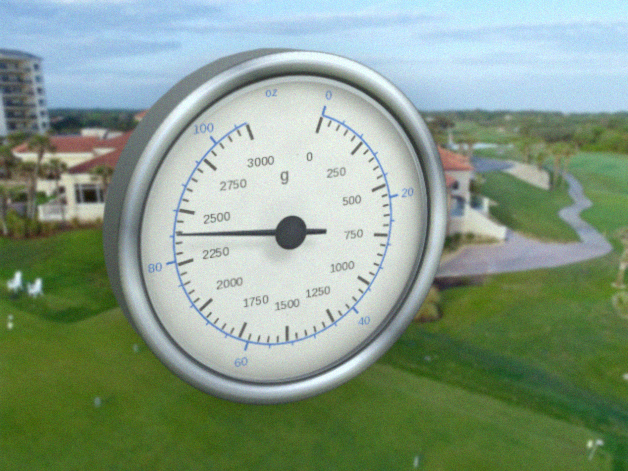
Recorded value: 2400,g
